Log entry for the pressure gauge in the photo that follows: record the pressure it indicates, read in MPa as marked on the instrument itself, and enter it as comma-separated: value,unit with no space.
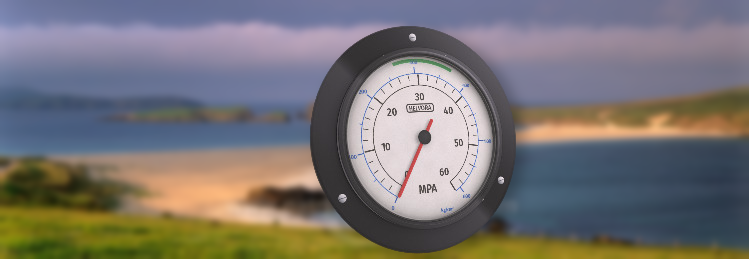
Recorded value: 0,MPa
